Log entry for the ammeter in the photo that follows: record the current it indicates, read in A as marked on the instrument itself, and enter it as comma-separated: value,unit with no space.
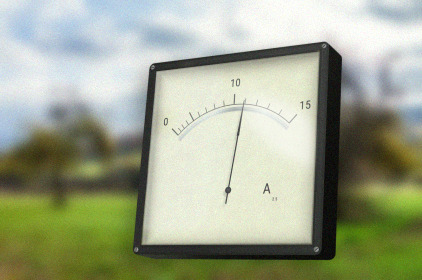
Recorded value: 11,A
